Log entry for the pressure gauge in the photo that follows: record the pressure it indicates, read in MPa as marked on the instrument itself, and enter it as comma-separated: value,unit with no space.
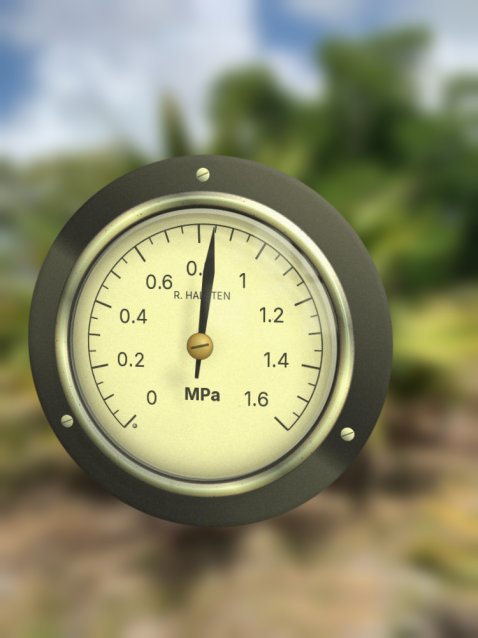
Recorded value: 0.85,MPa
